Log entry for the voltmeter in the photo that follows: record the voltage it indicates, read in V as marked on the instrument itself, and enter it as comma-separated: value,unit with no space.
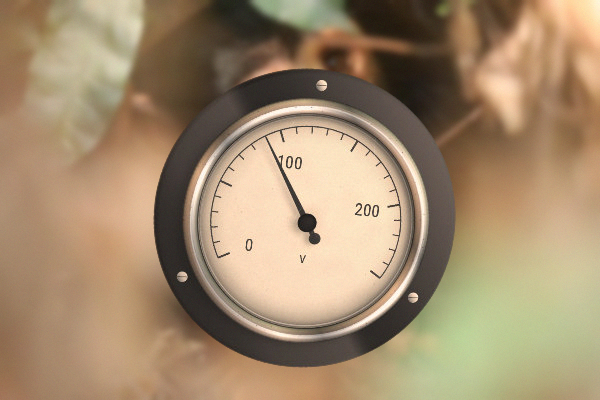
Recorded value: 90,V
